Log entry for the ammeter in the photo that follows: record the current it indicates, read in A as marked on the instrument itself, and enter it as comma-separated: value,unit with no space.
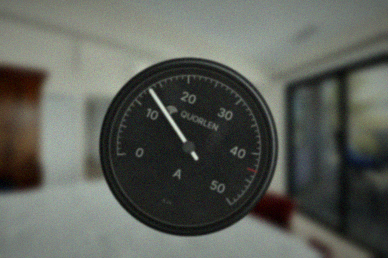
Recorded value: 13,A
